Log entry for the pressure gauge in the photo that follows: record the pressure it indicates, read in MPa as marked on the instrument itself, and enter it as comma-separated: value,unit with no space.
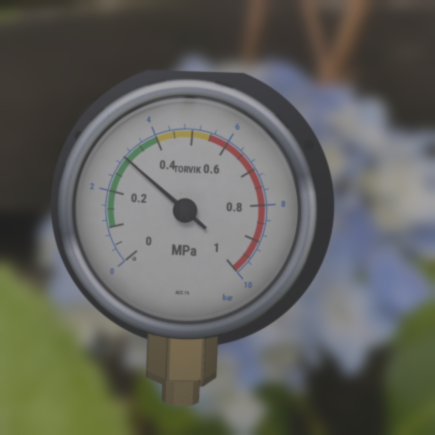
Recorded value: 0.3,MPa
